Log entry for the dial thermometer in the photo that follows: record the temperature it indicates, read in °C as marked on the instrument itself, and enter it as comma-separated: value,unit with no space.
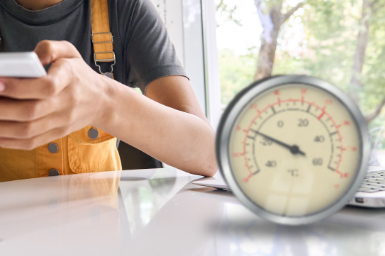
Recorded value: -16,°C
